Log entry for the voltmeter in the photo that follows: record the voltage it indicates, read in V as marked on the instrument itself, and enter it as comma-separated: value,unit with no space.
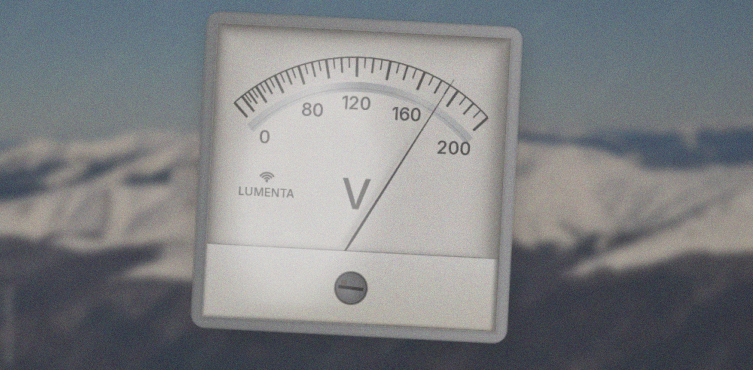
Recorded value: 175,V
